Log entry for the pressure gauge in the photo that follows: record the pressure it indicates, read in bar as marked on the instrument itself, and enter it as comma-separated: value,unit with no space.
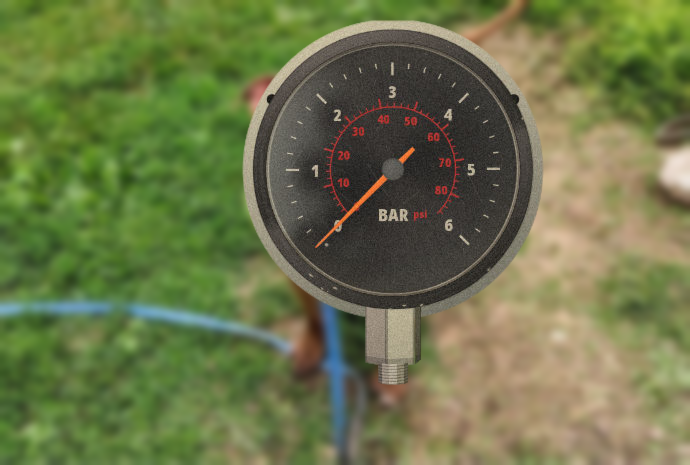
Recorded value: 0,bar
